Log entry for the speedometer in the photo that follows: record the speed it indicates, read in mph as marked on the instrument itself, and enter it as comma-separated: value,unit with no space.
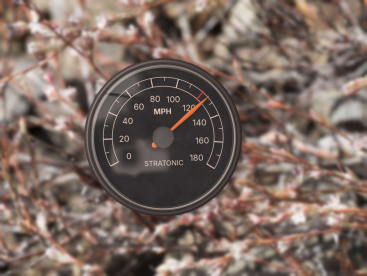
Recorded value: 125,mph
